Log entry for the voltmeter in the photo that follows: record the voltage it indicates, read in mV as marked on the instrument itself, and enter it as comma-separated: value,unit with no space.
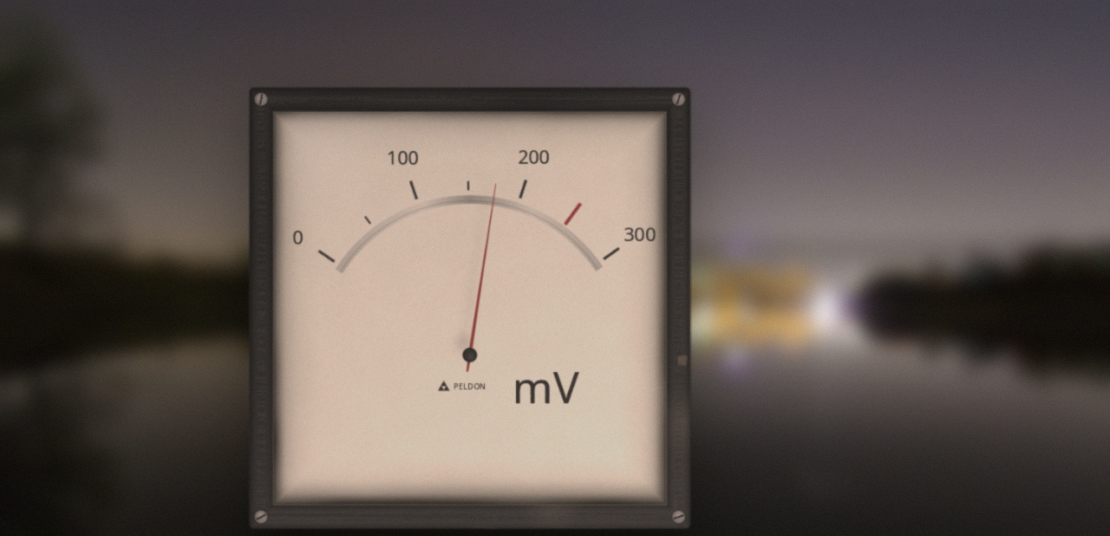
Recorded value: 175,mV
